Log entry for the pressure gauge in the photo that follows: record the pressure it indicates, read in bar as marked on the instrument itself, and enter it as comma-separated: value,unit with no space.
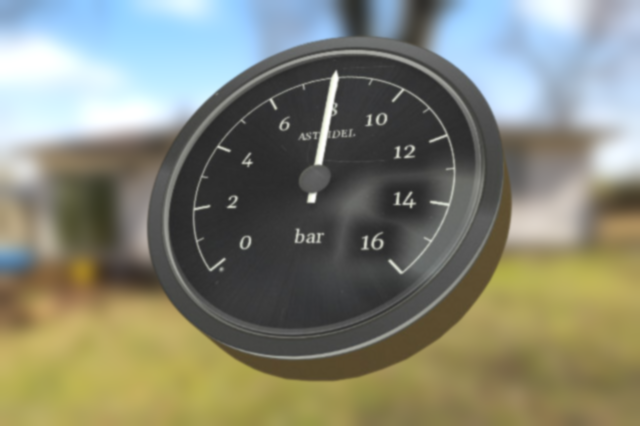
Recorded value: 8,bar
